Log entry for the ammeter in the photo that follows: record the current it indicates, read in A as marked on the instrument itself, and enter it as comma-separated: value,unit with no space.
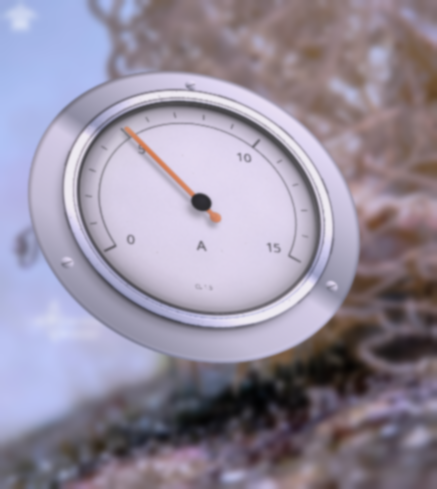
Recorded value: 5,A
